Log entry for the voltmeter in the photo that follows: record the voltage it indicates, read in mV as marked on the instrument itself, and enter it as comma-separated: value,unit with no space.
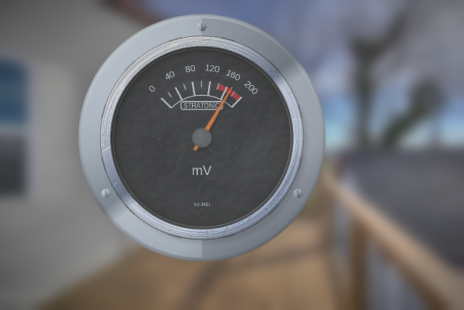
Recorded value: 170,mV
